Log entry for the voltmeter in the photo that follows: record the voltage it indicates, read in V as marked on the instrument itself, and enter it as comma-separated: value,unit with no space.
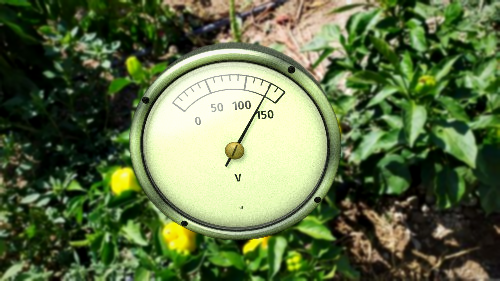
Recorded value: 130,V
